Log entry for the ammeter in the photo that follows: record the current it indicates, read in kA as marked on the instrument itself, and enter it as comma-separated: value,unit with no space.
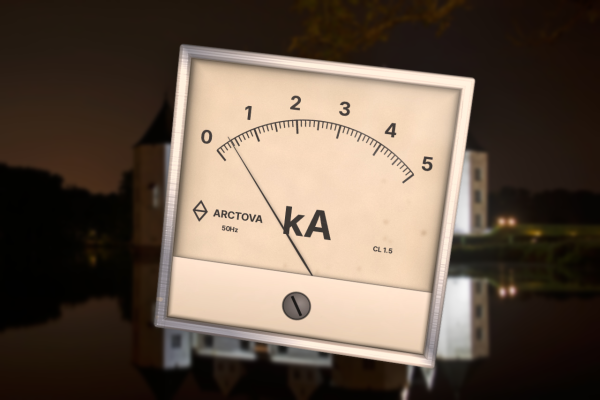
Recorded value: 0.4,kA
